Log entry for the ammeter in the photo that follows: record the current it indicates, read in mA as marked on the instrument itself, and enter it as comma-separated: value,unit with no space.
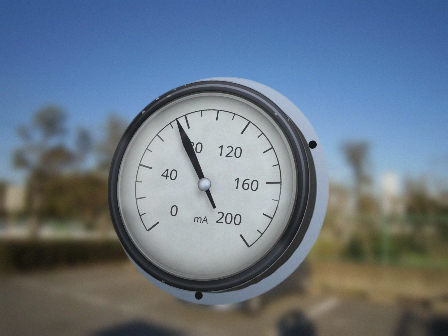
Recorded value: 75,mA
